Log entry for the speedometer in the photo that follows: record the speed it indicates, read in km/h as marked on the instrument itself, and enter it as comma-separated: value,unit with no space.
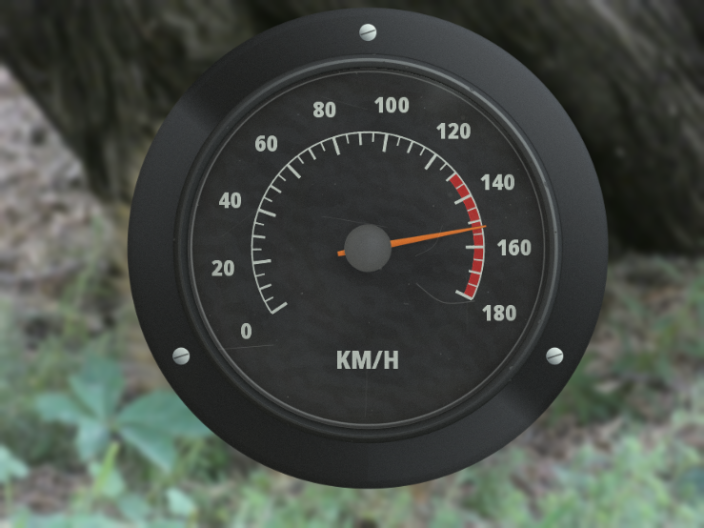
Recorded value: 152.5,km/h
